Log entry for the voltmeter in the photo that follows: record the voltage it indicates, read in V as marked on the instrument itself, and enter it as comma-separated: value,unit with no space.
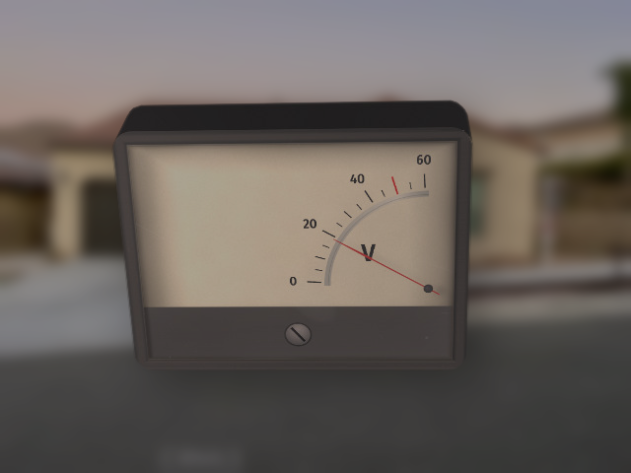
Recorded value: 20,V
